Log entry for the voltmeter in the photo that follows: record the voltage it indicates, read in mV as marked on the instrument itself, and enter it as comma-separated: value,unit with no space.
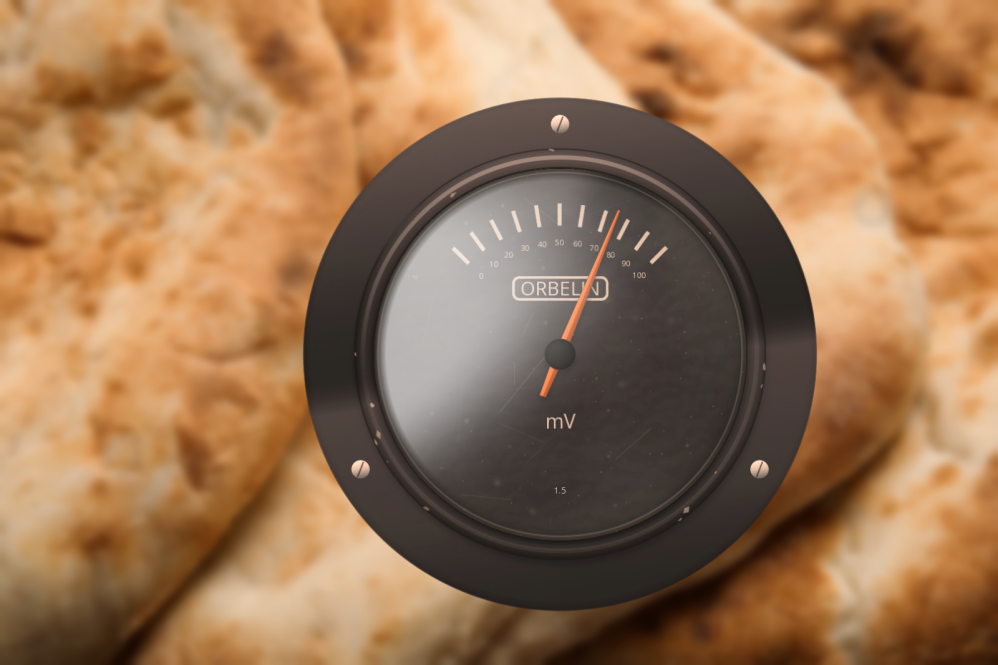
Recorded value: 75,mV
